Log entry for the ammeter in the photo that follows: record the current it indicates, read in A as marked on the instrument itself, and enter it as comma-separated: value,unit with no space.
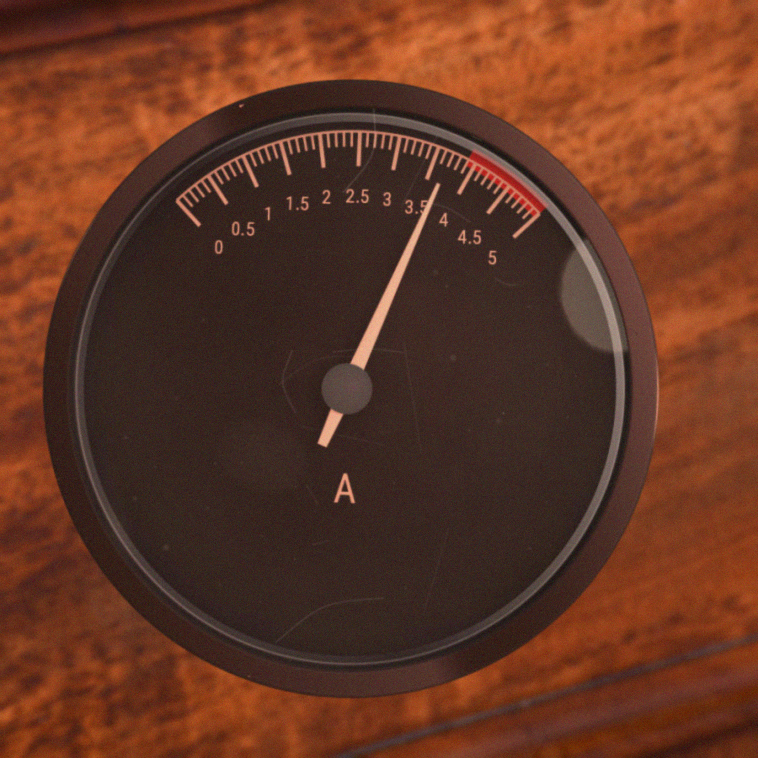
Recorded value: 3.7,A
